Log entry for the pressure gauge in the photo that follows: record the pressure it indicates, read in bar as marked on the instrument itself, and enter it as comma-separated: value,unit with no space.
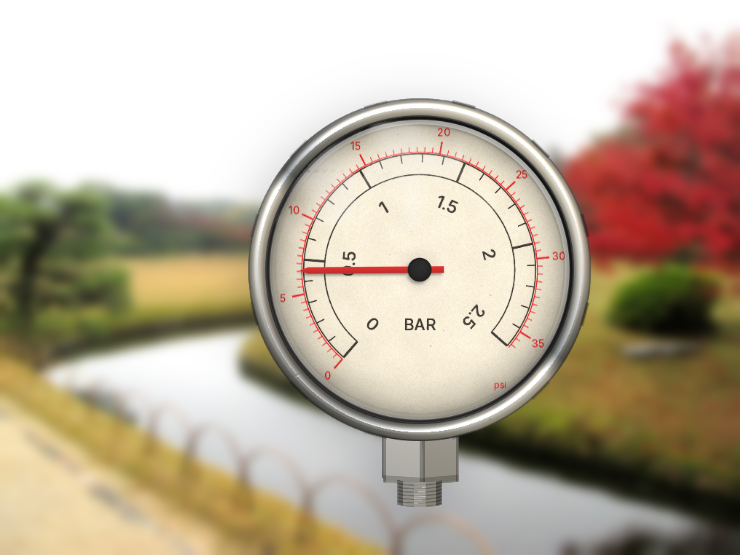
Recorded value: 0.45,bar
